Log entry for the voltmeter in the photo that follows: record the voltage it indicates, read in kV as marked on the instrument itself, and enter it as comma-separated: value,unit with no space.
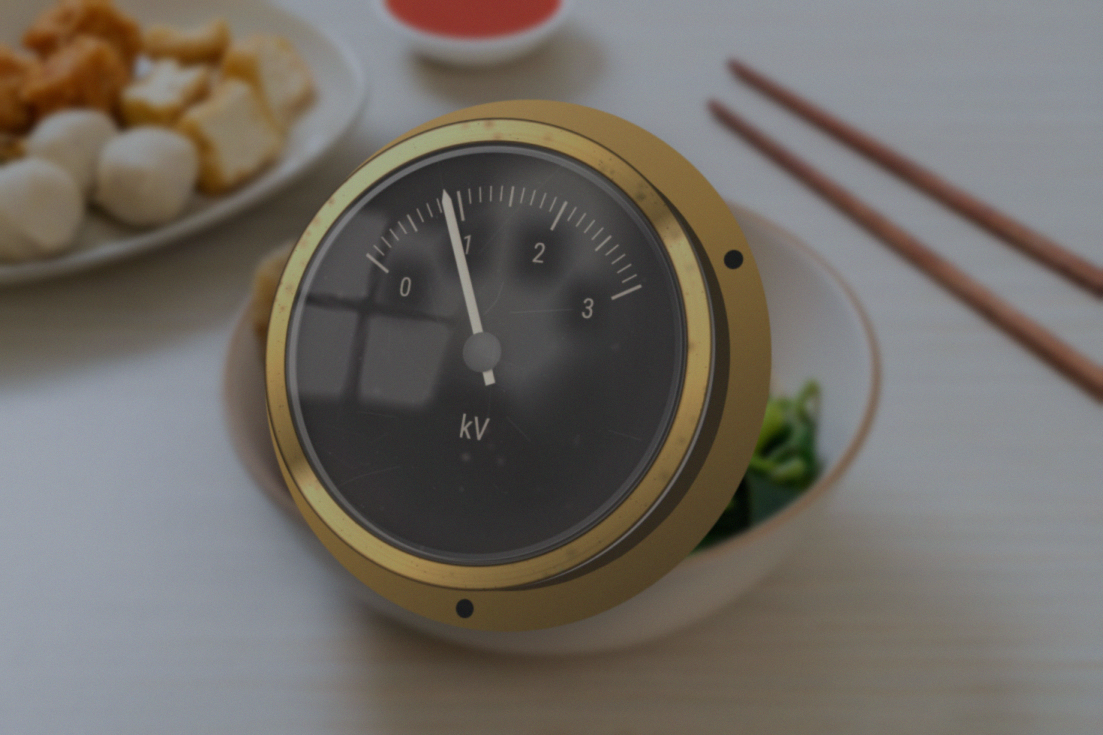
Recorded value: 0.9,kV
